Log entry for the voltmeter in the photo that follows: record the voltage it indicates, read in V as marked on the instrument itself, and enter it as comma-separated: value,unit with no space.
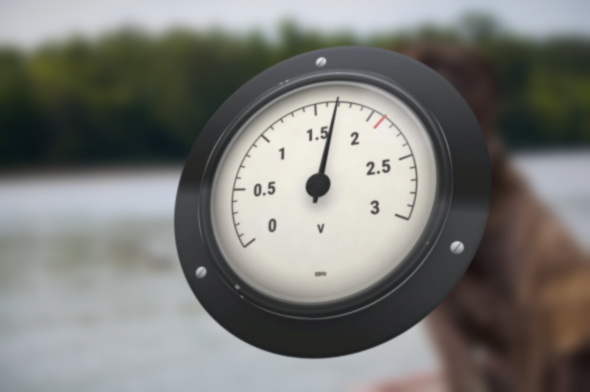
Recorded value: 1.7,V
